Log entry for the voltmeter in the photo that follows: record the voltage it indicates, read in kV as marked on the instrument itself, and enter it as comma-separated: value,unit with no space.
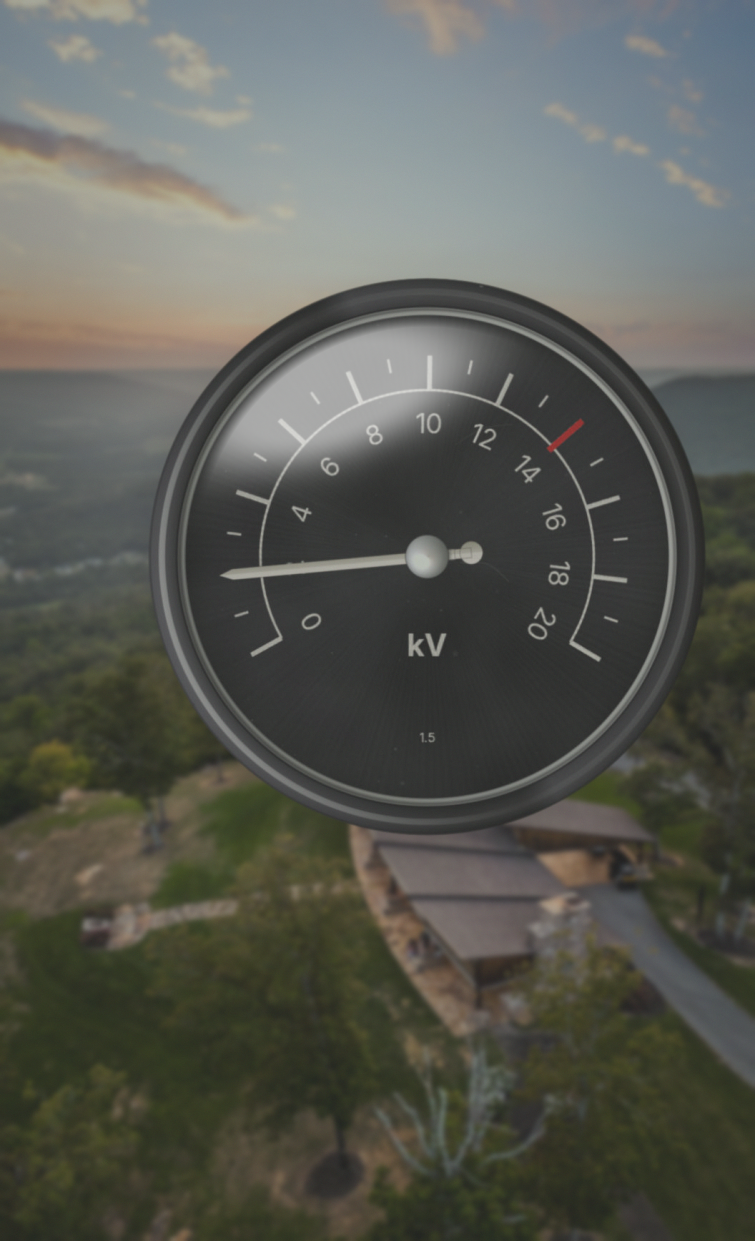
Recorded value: 2,kV
